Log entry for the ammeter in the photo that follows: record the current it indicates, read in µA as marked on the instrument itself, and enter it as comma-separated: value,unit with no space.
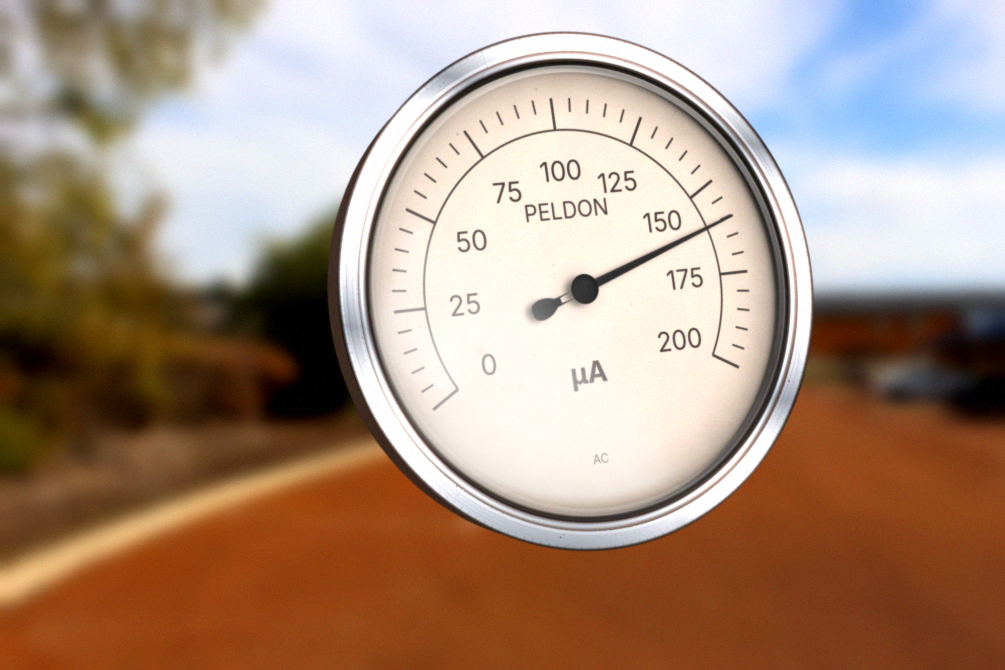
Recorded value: 160,µA
